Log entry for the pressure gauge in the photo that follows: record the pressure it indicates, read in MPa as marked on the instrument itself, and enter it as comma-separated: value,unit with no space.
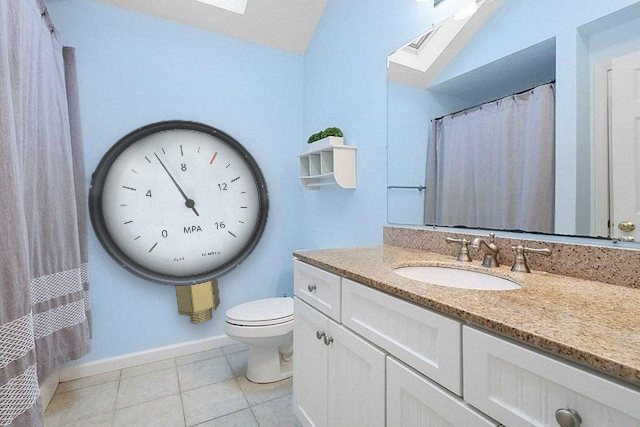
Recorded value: 6.5,MPa
